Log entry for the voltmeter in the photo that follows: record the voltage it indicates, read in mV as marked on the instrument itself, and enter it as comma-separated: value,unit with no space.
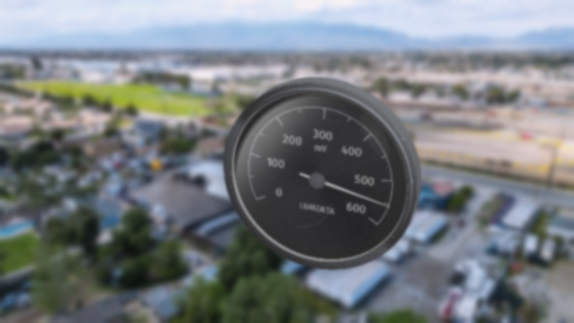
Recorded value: 550,mV
